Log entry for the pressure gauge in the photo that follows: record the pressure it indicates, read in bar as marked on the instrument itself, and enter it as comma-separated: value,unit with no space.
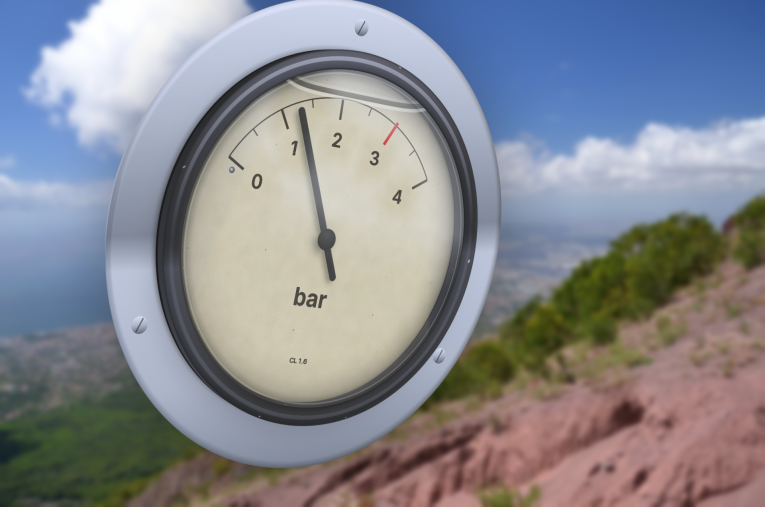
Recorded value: 1.25,bar
